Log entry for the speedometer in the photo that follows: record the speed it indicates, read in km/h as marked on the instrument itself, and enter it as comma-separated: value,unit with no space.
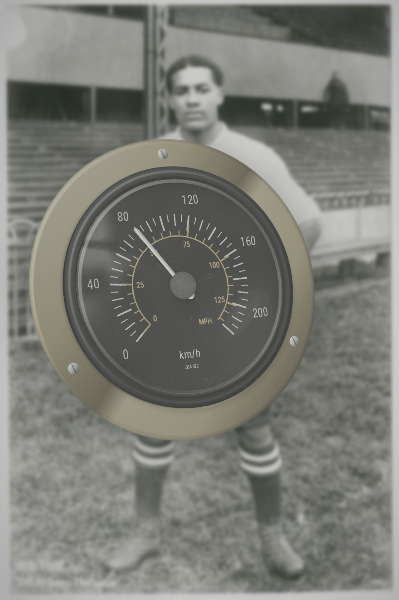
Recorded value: 80,km/h
